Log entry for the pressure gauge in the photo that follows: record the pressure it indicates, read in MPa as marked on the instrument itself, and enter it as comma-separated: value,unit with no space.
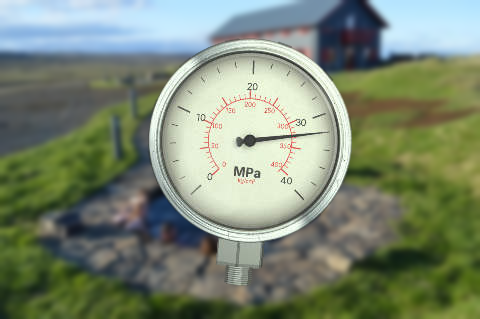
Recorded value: 32,MPa
